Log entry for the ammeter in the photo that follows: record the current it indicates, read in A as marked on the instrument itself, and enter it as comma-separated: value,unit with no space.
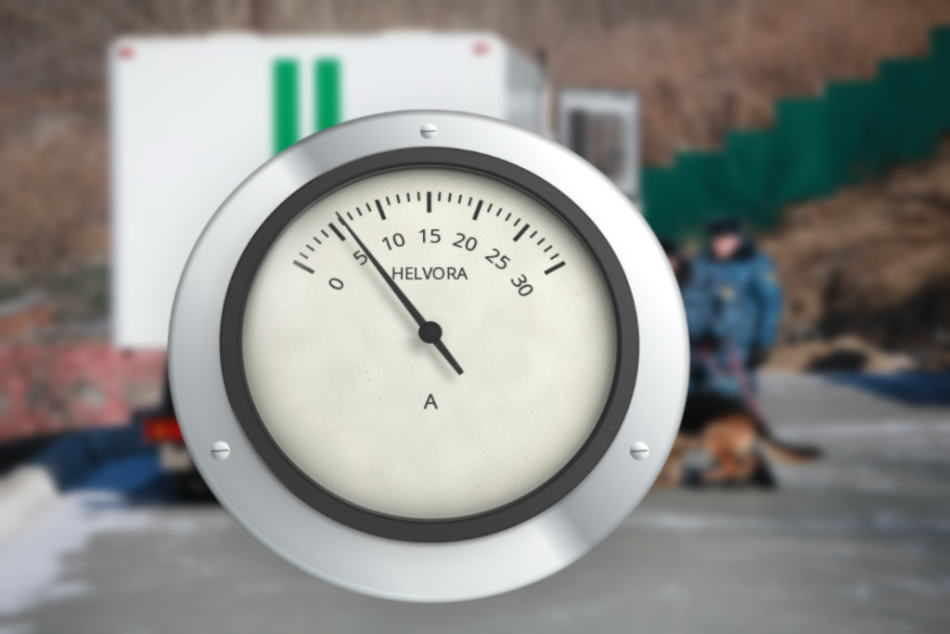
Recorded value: 6,A
